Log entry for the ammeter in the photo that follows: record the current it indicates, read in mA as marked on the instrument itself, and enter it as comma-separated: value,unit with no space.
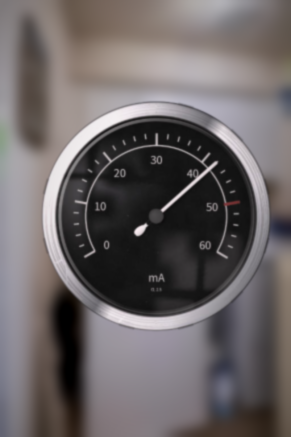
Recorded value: 42,mA
